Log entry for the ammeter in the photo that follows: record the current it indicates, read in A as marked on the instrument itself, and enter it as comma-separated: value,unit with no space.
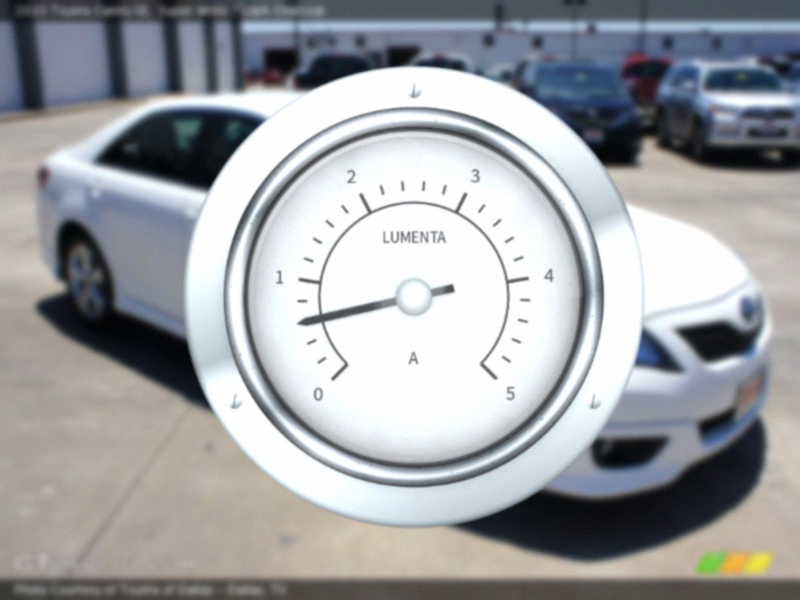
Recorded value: 0.6,A
